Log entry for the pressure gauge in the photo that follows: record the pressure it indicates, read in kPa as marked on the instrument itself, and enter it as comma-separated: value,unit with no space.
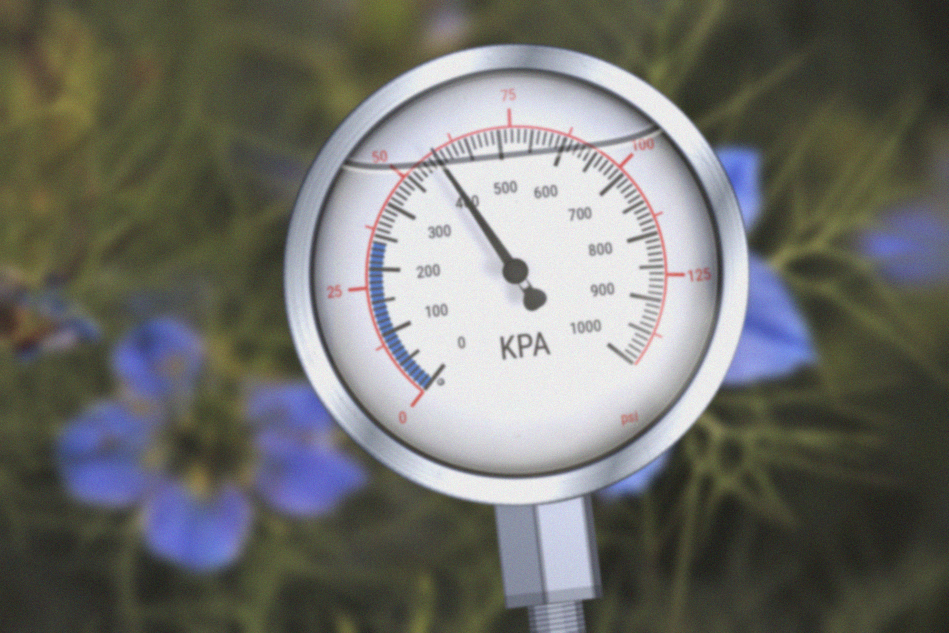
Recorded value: 400,kPa
